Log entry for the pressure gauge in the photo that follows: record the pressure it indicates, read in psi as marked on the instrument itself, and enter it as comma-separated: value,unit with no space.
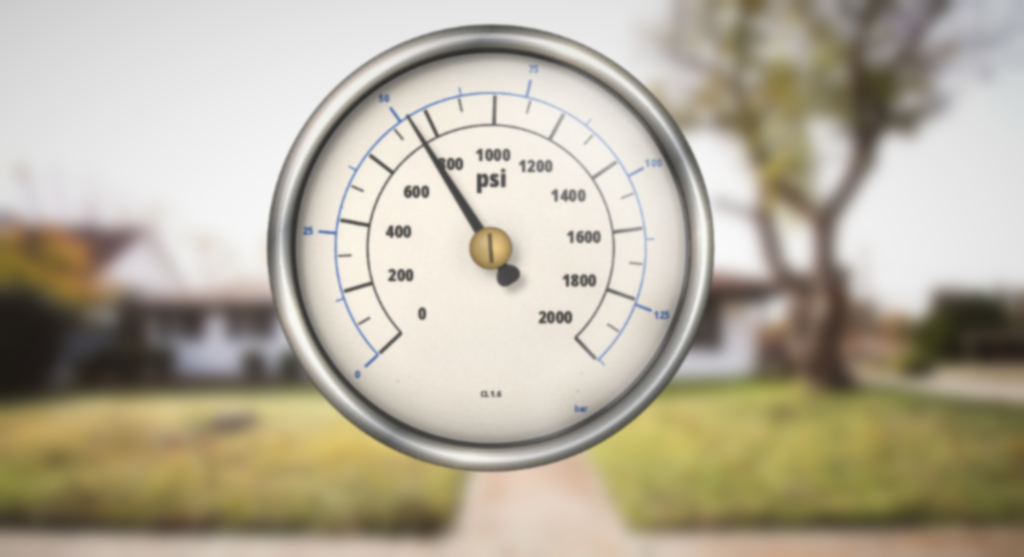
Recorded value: 750,psi
